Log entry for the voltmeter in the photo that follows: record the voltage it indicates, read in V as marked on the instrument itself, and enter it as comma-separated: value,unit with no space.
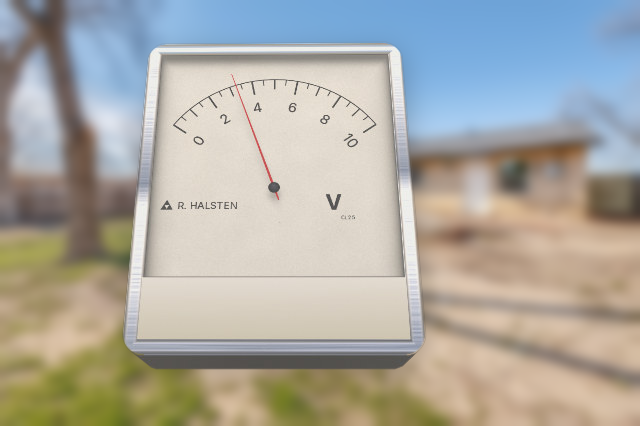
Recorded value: 3.25,V
